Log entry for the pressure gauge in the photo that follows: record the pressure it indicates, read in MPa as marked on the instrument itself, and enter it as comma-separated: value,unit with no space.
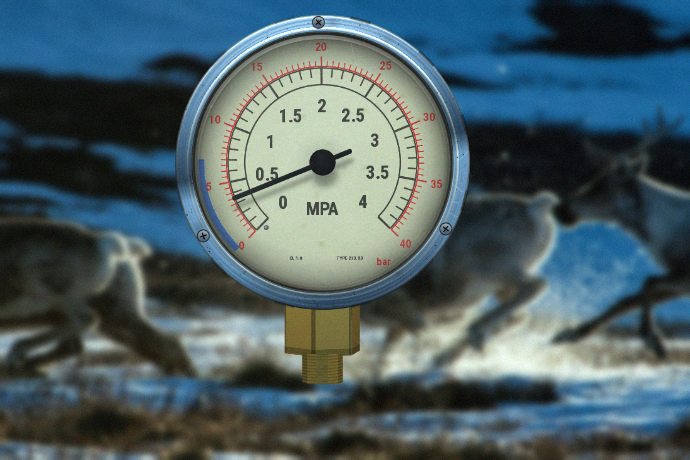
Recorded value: 0.35,MPa
